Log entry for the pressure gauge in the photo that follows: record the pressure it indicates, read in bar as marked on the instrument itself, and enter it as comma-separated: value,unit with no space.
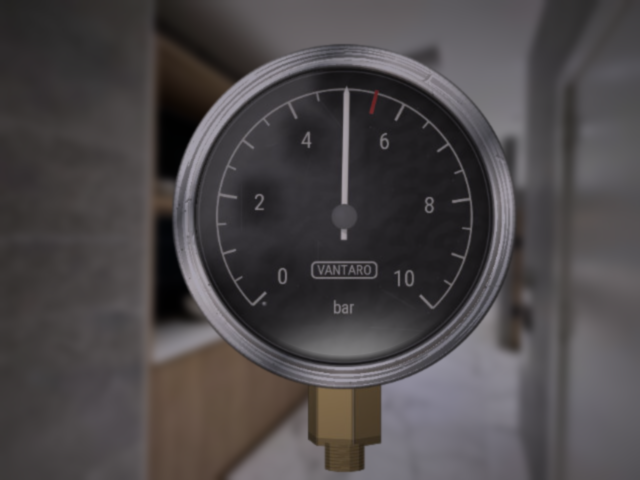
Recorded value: 5,bar
